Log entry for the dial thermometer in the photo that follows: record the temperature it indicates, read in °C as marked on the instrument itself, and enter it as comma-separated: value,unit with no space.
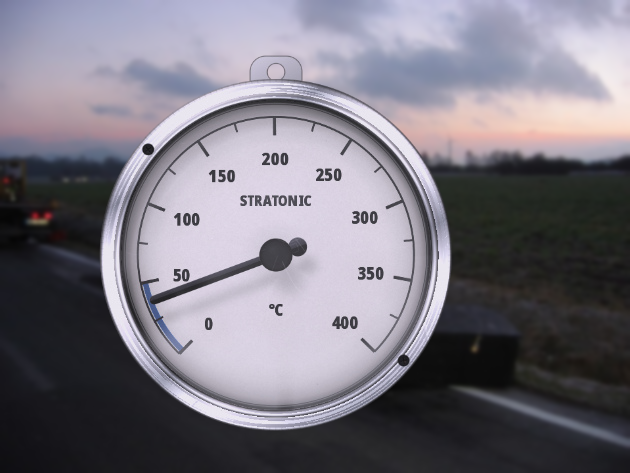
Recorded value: 37.5,°C
